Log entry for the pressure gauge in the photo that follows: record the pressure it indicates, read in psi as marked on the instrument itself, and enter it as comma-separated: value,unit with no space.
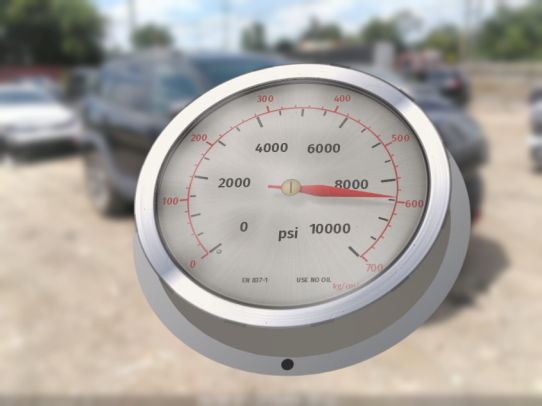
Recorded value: 8500,psi
